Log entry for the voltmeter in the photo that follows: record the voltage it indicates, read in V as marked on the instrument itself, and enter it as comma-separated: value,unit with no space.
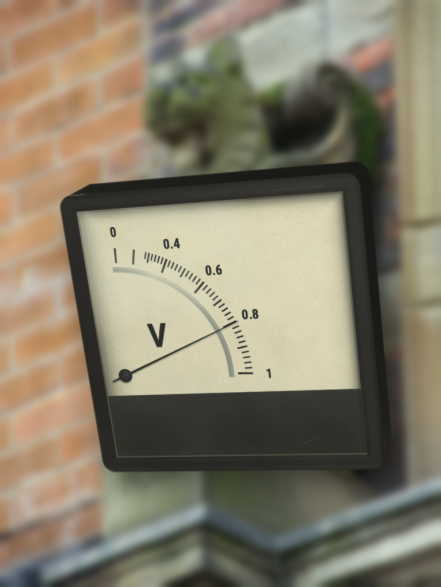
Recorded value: 0.8,V
